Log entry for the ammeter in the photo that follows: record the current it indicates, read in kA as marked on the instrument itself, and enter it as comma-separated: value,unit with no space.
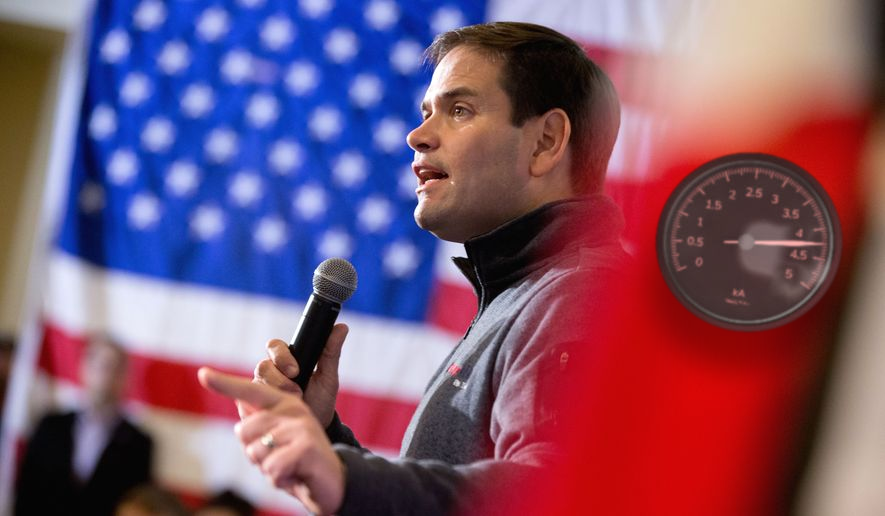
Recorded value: 4.25,kA
